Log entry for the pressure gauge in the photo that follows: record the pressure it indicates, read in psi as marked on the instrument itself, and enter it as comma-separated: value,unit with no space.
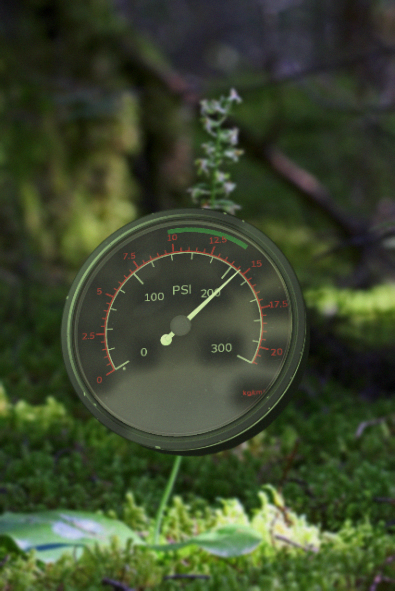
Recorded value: 210,psi
